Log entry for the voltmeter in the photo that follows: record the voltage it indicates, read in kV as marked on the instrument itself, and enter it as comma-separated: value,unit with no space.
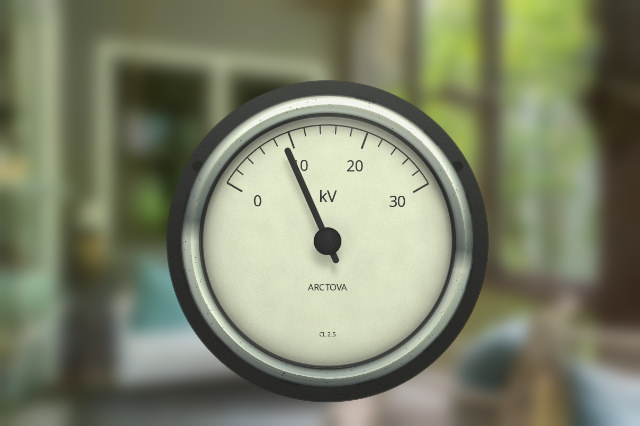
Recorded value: 9,kV
